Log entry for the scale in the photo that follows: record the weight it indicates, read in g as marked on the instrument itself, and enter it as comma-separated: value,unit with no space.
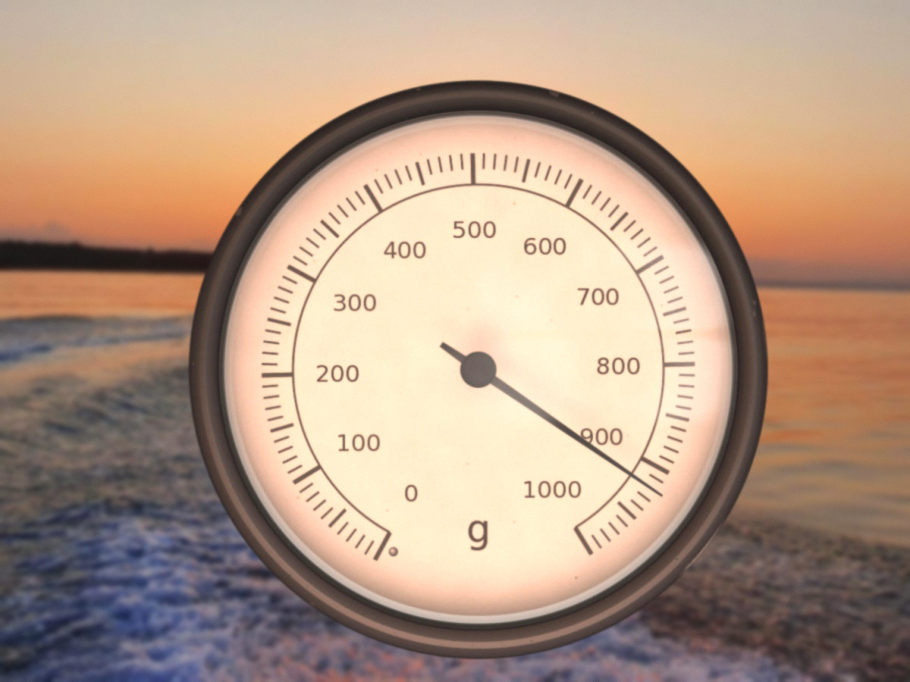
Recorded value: 920,g
